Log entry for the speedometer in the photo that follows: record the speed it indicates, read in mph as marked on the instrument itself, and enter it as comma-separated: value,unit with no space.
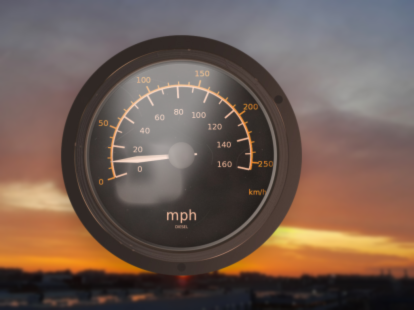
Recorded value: 10,mph
